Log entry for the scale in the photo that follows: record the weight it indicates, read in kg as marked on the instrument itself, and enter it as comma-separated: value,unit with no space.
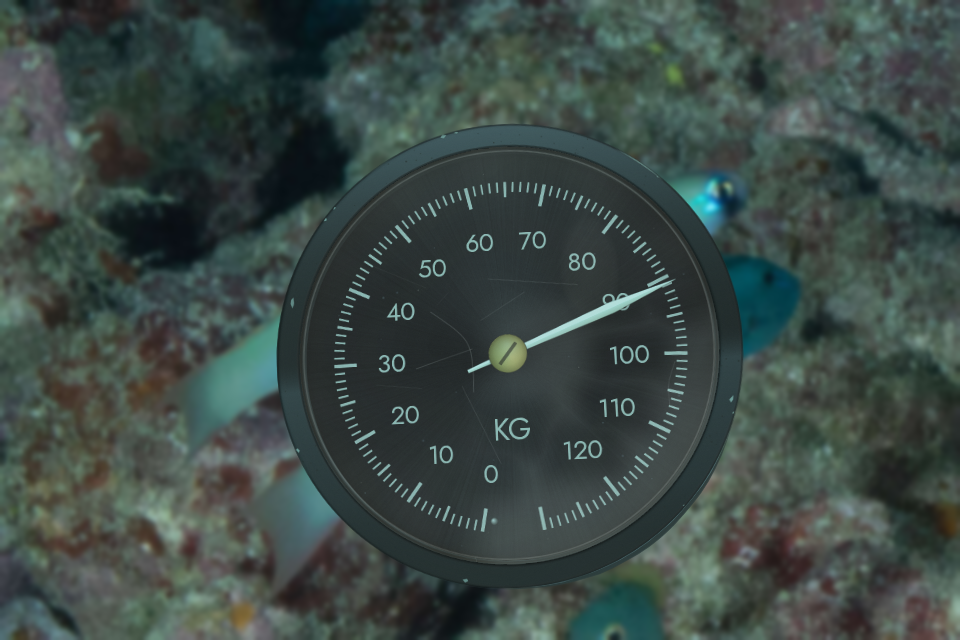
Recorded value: 91,kg
